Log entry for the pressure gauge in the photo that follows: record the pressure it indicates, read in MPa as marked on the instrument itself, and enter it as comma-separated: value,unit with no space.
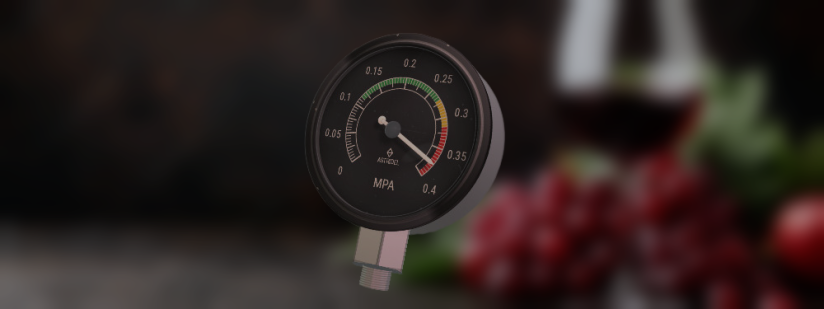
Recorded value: 0.375,MPa
